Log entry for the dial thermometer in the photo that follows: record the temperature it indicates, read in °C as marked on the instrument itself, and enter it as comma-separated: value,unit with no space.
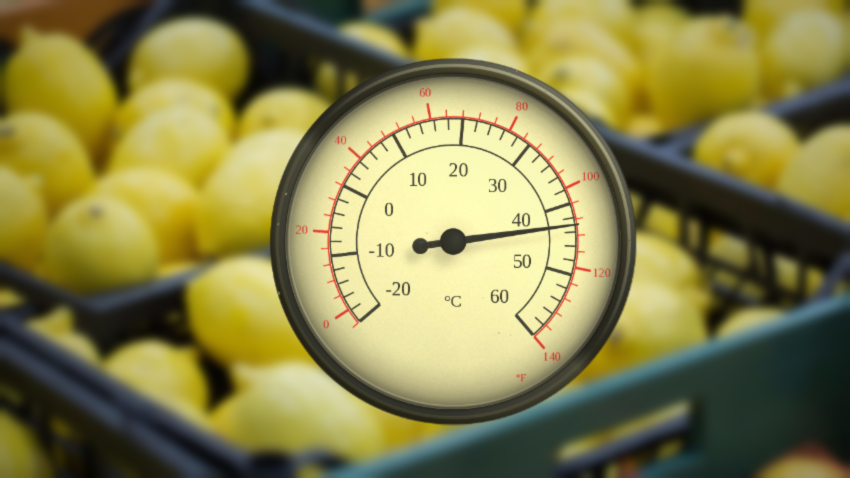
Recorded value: 43,°C
